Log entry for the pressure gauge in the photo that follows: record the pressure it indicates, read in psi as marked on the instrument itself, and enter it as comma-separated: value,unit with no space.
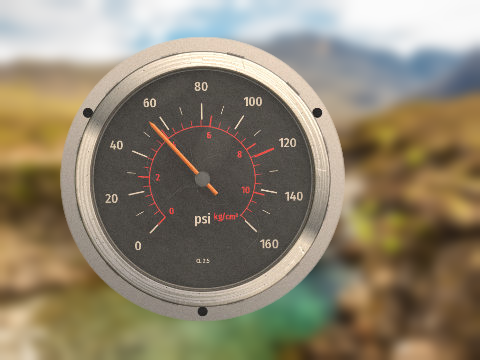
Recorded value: 55,psi
